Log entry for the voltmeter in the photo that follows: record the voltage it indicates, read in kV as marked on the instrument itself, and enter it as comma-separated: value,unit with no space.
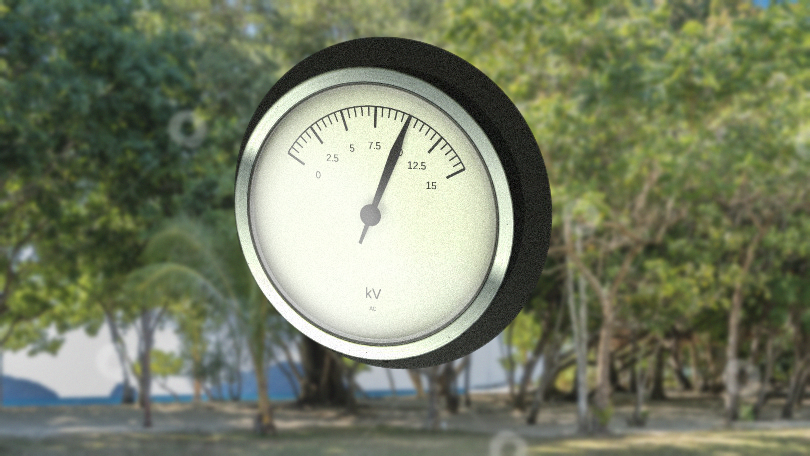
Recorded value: 10,kV
